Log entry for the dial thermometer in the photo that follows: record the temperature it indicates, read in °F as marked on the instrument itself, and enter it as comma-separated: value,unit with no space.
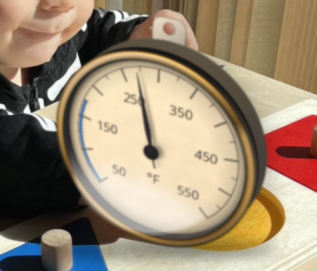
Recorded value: 275,°F
